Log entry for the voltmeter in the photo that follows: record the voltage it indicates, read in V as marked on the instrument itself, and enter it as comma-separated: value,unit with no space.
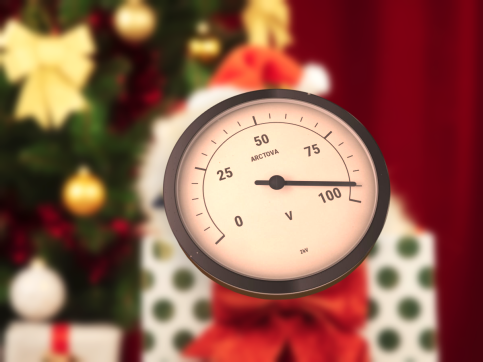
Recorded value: 95,V
